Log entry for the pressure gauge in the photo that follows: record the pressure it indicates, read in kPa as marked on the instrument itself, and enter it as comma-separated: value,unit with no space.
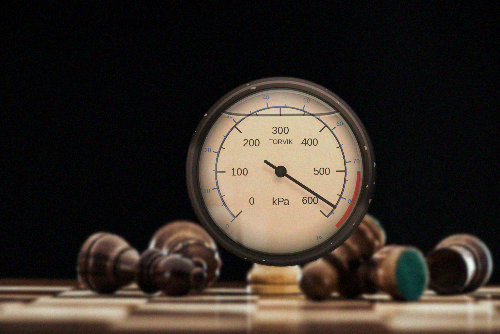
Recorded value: 575,kPa
